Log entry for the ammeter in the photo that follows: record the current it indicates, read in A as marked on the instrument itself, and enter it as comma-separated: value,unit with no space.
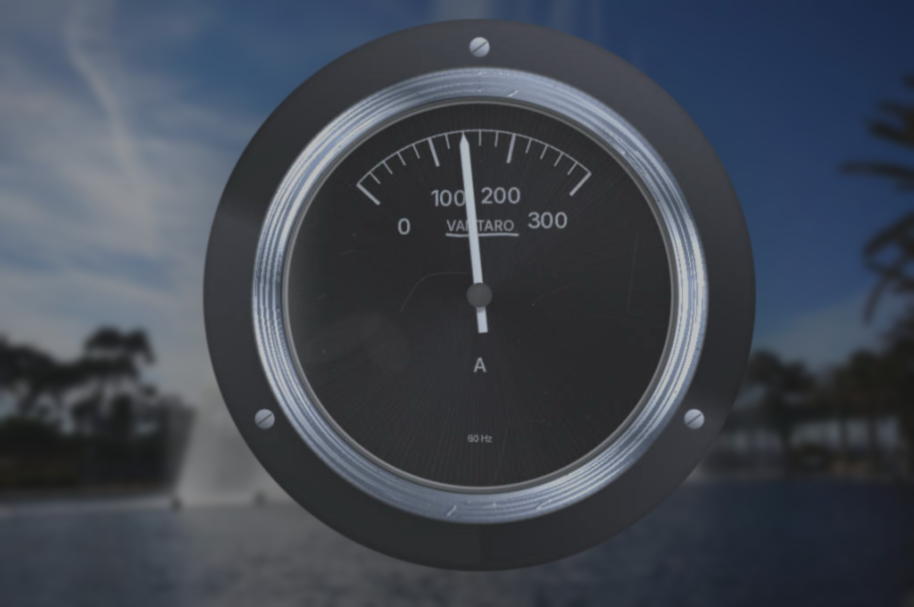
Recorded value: 140,A
